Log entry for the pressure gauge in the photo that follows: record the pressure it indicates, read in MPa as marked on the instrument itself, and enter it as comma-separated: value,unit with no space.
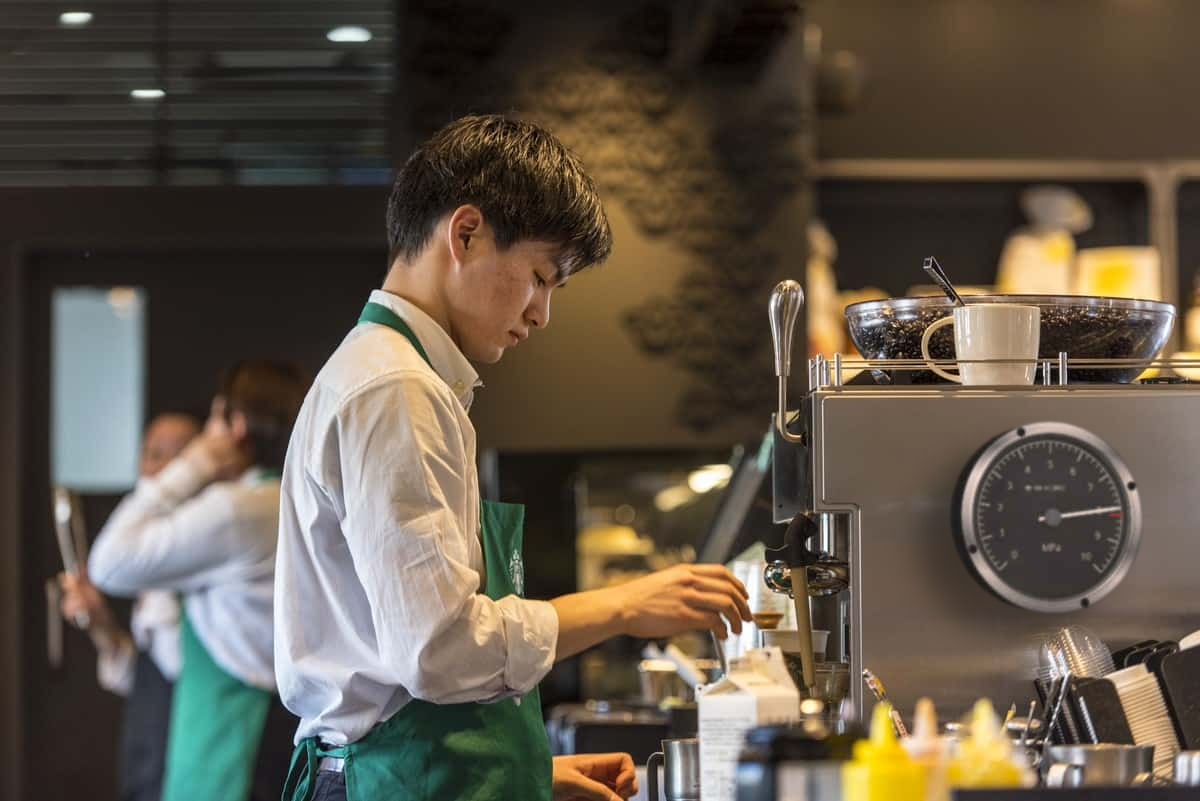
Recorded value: 8,MPa
